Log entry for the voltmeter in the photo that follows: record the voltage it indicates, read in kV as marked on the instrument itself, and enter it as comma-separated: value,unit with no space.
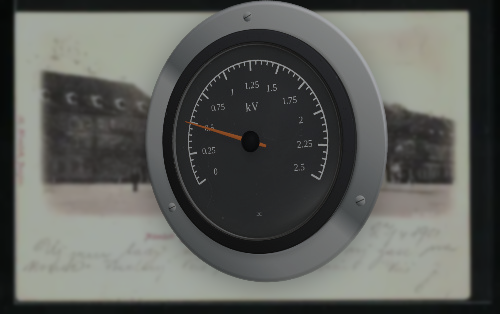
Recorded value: 0.5,kV
